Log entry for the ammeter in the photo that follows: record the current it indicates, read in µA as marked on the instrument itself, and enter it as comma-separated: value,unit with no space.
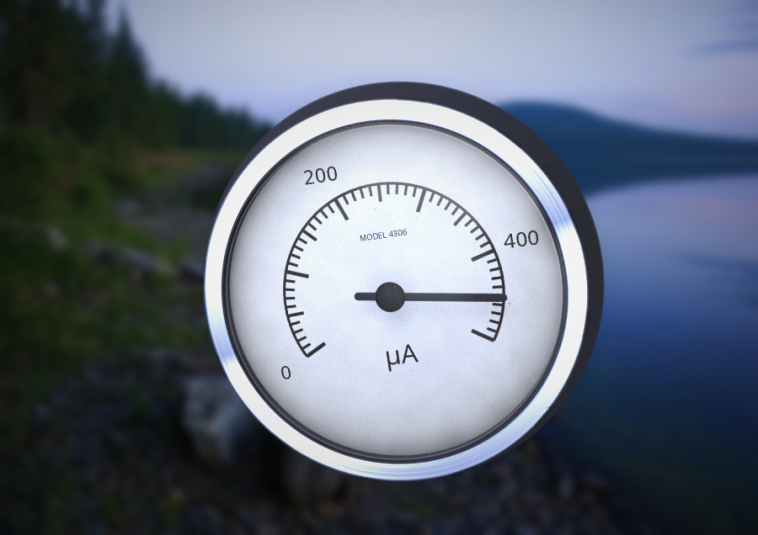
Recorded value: 450,µA
